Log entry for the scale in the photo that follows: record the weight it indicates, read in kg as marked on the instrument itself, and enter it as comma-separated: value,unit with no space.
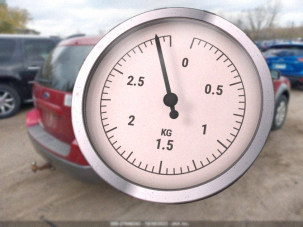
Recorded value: 2.9,kg
